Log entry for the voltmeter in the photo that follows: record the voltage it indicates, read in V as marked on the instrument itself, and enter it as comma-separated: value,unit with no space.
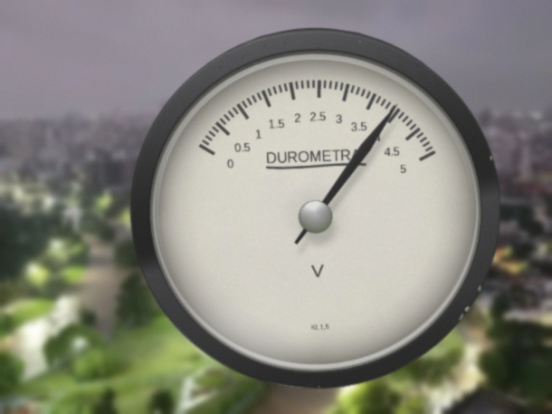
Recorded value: 3.9,V
